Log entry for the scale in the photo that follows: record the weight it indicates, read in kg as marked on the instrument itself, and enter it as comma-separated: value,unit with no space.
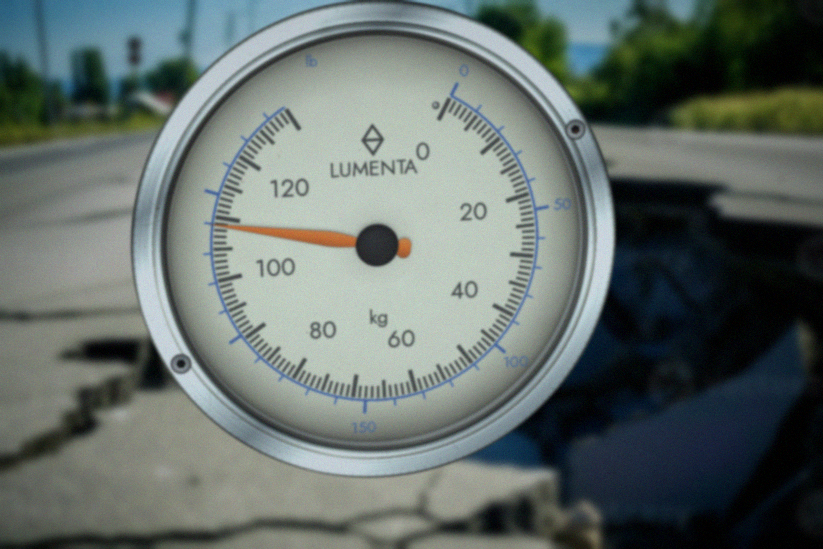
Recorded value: 109,kg
